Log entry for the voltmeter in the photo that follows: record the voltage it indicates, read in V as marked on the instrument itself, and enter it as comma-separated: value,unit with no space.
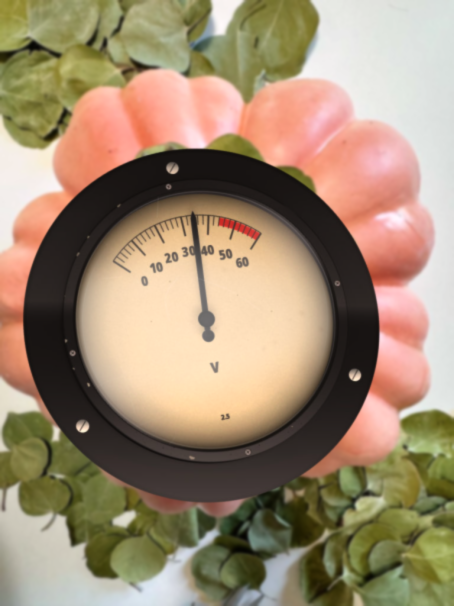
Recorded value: 34,V
